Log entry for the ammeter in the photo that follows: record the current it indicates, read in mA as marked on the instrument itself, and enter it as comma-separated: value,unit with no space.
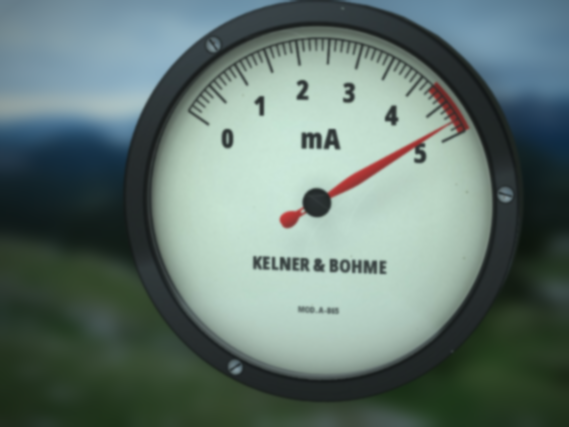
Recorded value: 4.8,mA
